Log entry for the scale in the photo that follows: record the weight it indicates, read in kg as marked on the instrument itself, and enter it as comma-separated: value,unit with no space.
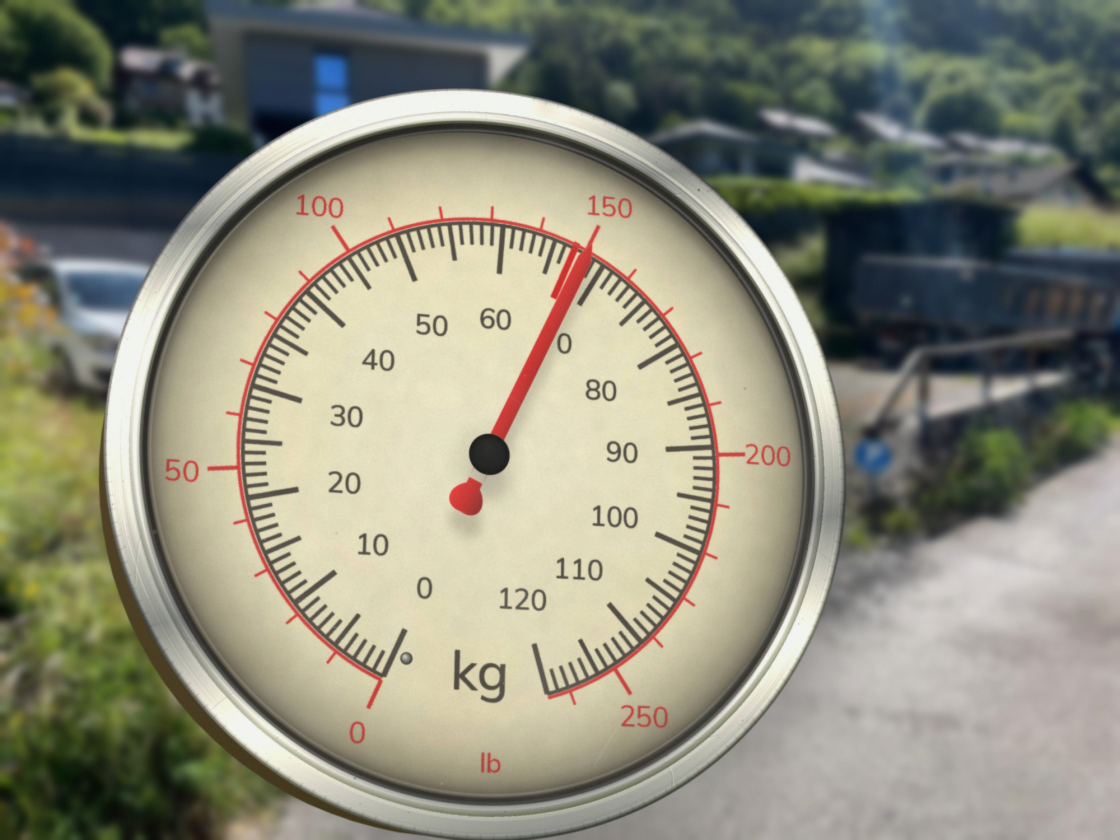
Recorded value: 68,kg
